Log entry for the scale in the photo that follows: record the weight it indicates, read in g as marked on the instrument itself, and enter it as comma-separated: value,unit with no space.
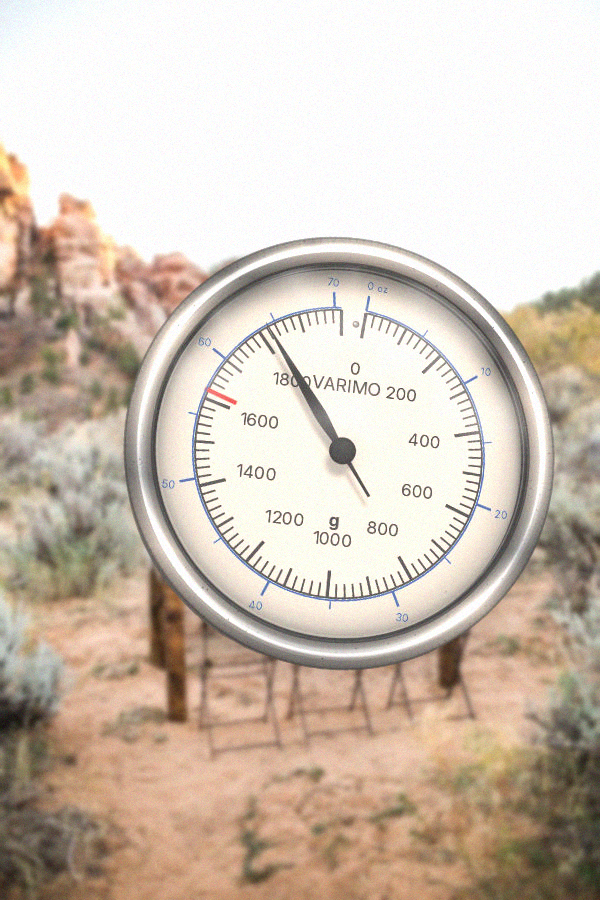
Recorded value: 1820,g
